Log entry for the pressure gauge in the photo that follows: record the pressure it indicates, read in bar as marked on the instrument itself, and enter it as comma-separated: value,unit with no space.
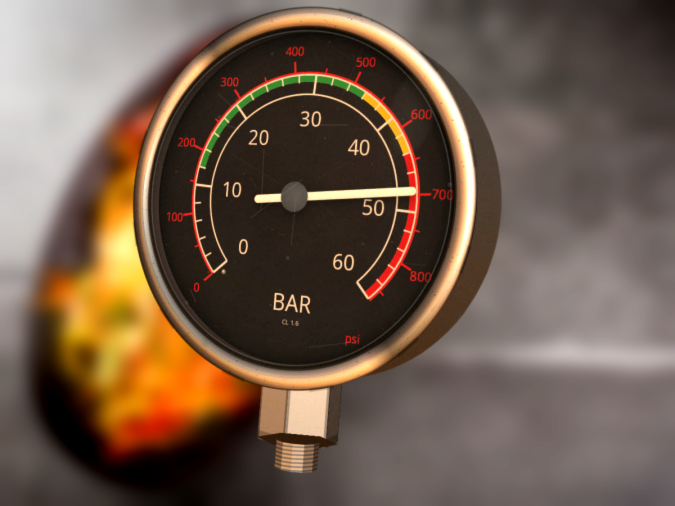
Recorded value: 48,bar
